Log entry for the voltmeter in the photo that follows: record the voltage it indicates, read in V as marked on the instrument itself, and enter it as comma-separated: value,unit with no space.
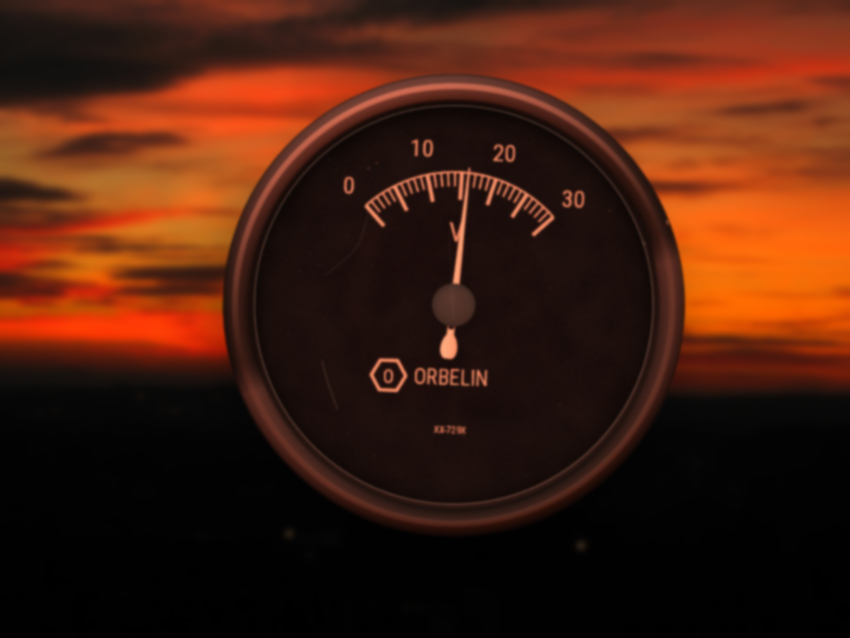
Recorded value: 16,V
